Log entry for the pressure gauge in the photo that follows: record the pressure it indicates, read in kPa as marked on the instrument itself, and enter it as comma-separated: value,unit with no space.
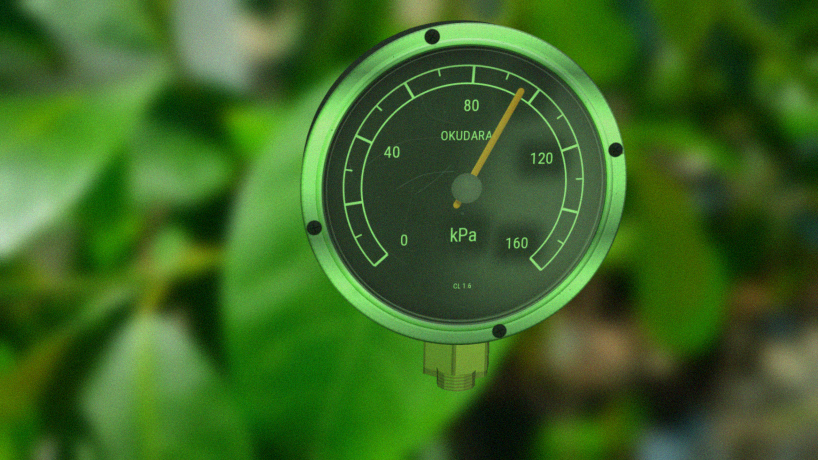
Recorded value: 95,kPa
